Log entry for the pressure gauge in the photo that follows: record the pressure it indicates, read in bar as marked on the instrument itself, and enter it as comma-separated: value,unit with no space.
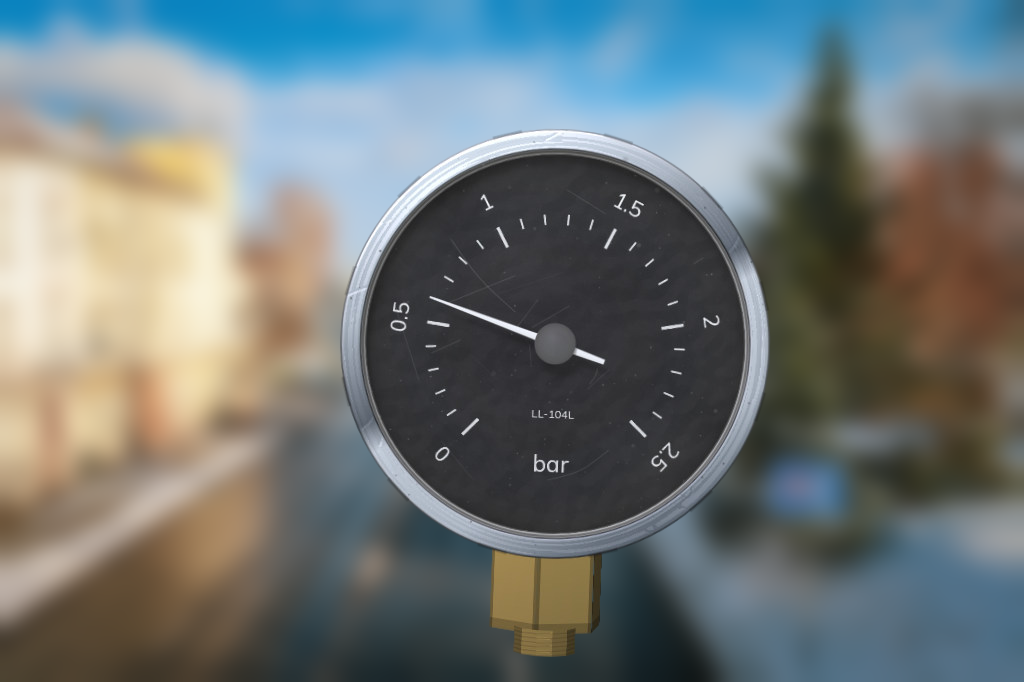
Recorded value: 0.6,bar
